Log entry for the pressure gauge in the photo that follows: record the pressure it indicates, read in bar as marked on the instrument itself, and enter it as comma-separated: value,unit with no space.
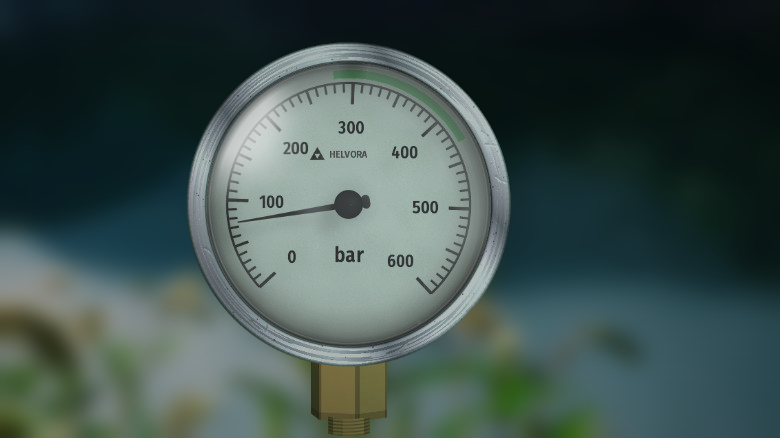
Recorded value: 75,bar
